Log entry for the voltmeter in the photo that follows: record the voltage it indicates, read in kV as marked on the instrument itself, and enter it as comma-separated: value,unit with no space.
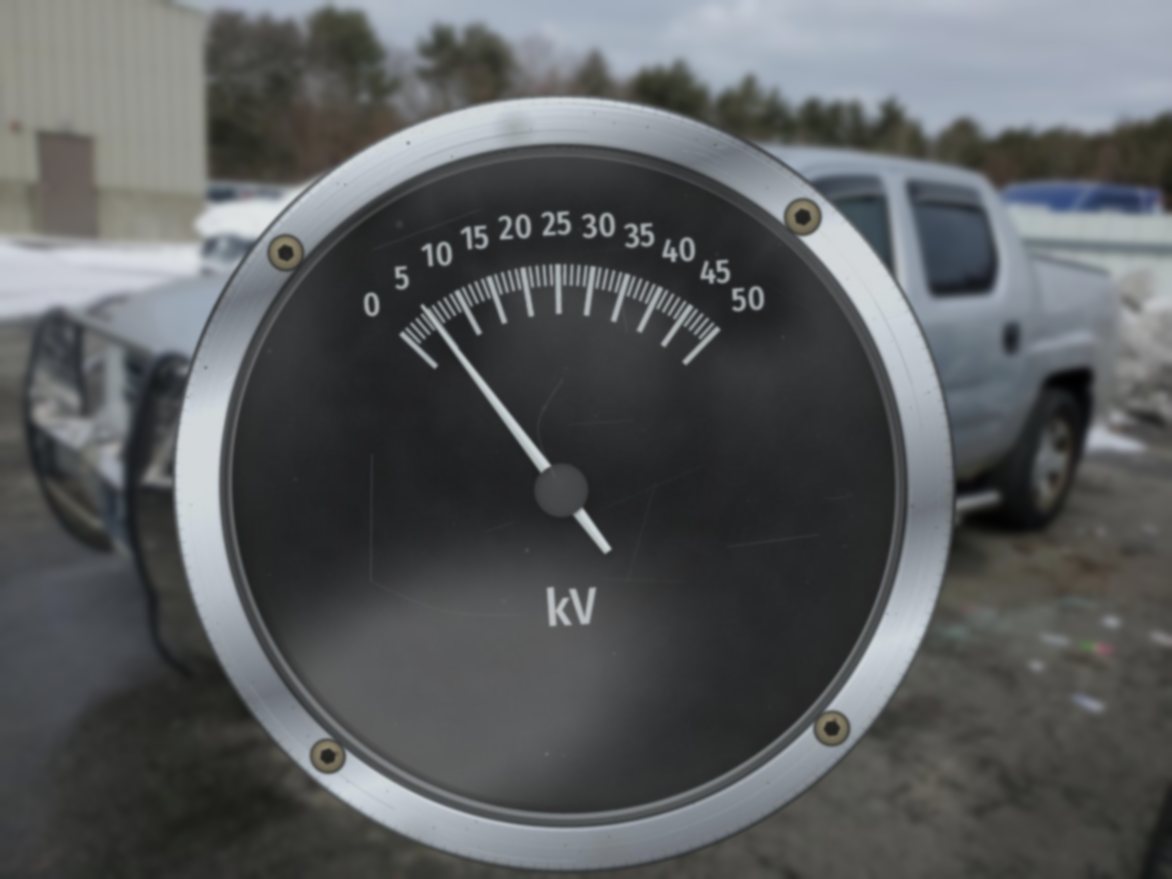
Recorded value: 5,kV
